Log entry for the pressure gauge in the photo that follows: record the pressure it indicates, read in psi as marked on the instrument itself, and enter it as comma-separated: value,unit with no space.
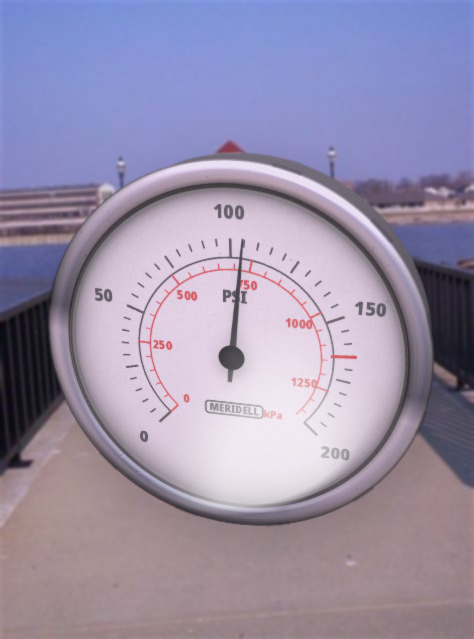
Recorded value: 105,psi
